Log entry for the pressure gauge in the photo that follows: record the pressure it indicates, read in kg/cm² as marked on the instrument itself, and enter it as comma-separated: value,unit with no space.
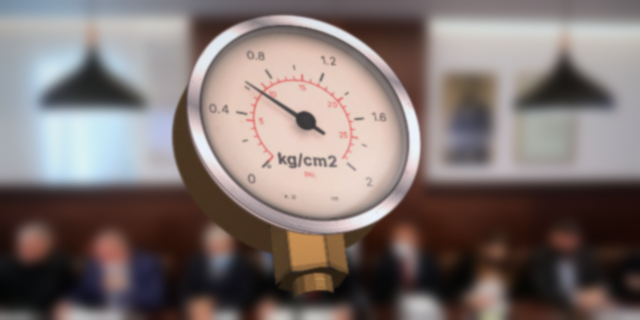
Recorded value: 0.6,kg/cm²
